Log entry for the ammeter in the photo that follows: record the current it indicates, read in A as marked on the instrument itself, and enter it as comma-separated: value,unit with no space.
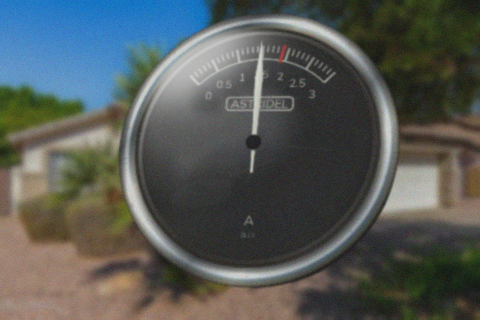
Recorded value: 1.5,A
